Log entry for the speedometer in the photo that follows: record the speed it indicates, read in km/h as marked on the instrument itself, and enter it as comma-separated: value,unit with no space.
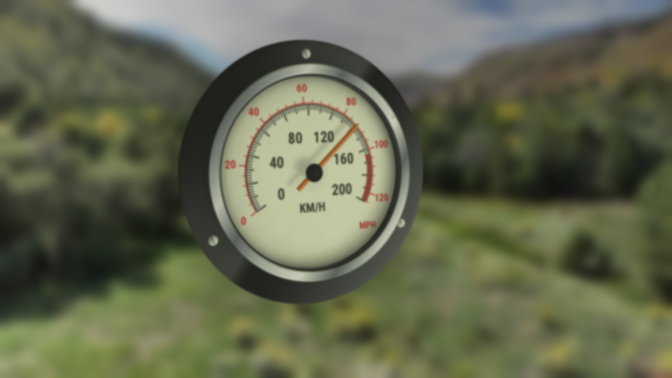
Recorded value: 140,km/h
